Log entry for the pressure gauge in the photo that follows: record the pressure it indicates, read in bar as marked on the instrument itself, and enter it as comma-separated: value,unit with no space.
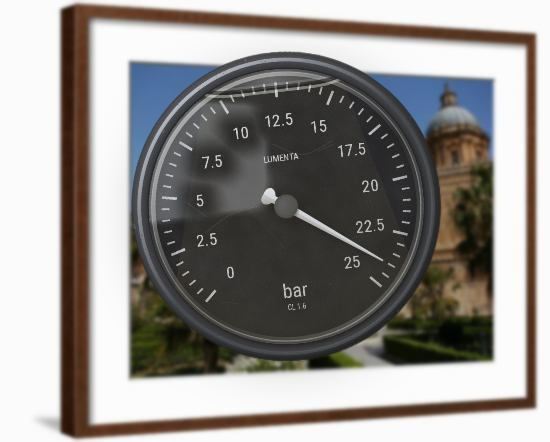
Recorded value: 24,bar
